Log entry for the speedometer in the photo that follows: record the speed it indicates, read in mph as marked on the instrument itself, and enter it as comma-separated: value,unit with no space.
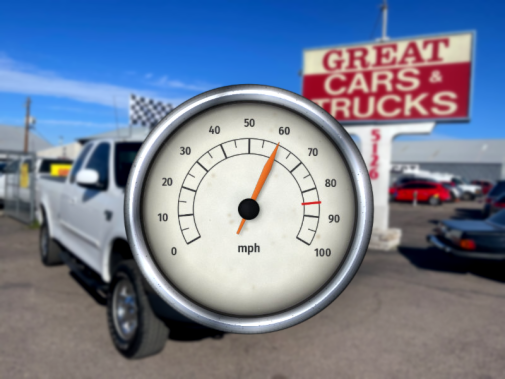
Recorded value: 60,mph
